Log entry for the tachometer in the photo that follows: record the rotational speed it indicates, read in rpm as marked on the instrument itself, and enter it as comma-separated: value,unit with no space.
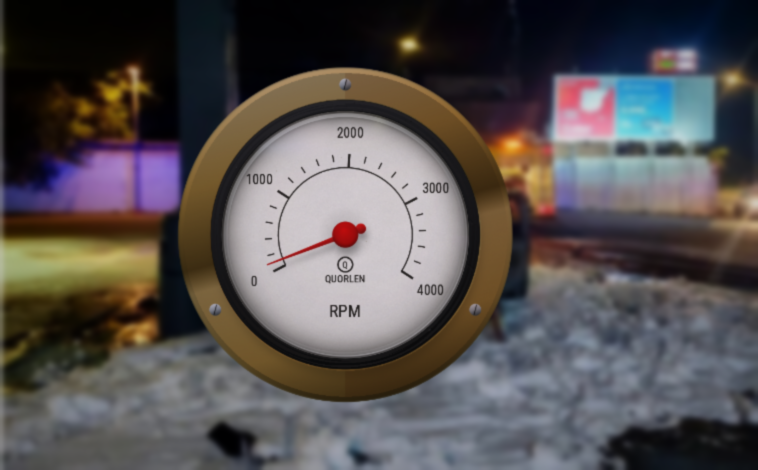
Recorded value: 100,rpm
